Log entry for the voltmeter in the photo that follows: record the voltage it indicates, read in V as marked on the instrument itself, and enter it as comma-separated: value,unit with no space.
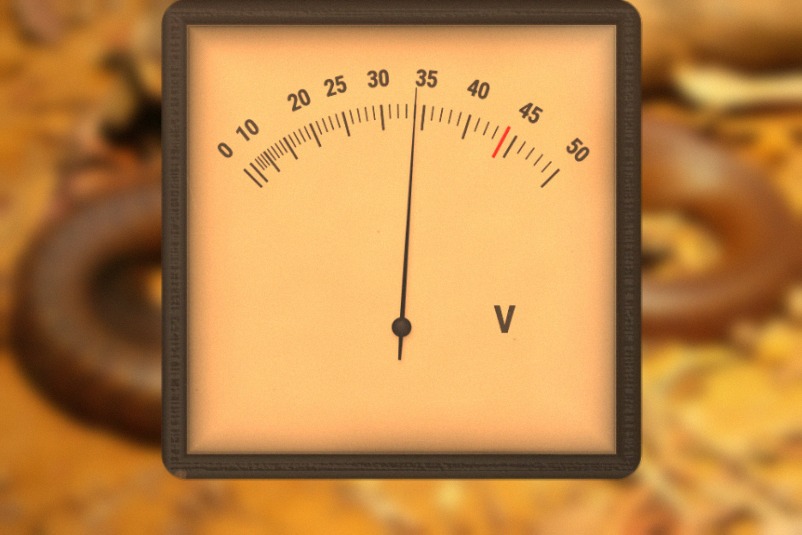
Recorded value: 34,V
